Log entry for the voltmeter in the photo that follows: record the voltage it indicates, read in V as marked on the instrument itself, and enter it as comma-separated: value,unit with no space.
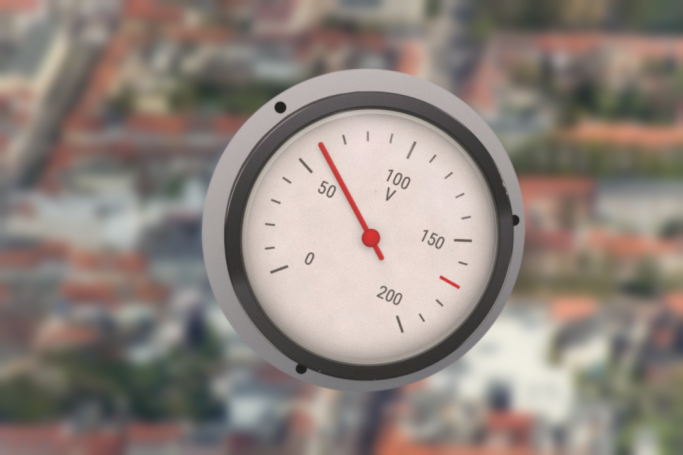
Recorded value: 60,V
